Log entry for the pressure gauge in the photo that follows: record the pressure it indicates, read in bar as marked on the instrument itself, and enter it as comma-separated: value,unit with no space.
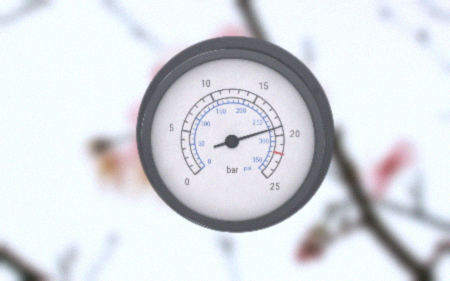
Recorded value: 19,bar
